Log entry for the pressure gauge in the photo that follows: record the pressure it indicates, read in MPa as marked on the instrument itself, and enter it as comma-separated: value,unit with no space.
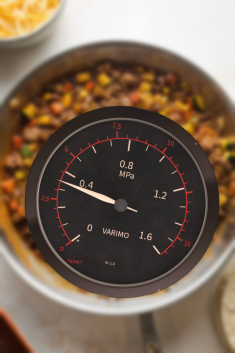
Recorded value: 0.35,MPa
